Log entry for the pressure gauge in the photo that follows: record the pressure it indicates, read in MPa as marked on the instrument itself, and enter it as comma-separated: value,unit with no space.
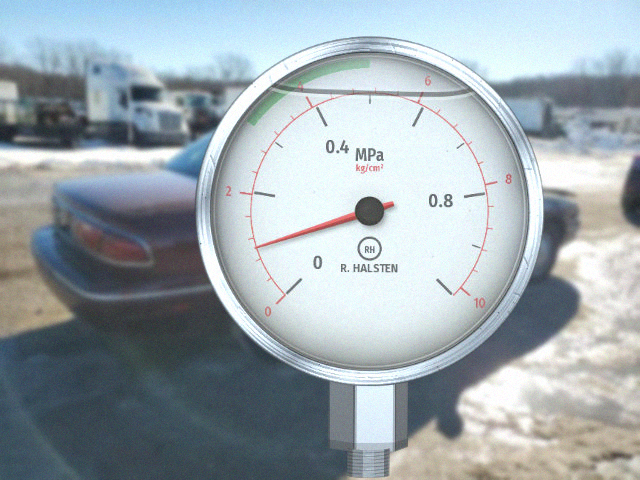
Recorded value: 0.1,MPa
